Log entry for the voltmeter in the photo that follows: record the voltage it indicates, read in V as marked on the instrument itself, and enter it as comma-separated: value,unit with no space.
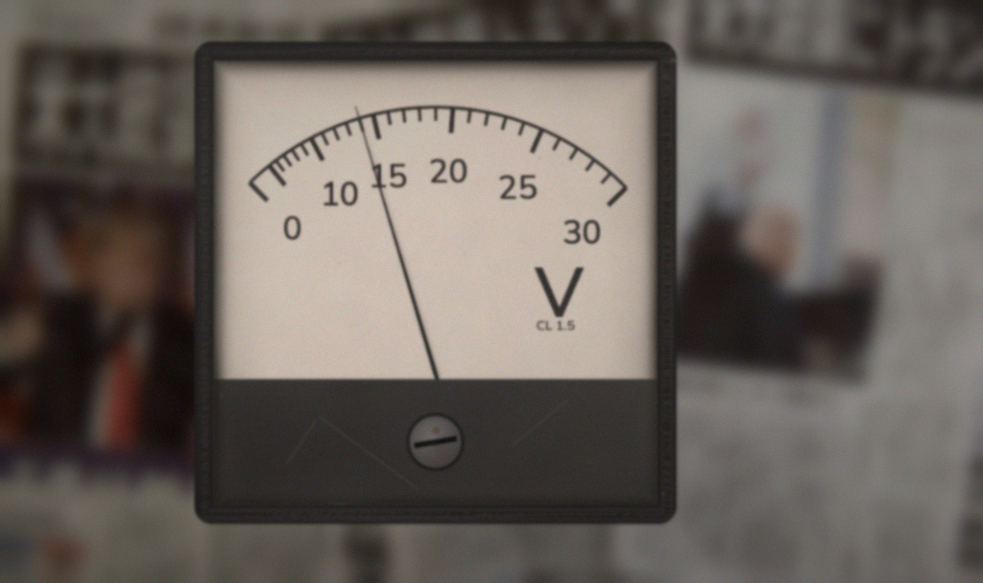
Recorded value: 14,V
